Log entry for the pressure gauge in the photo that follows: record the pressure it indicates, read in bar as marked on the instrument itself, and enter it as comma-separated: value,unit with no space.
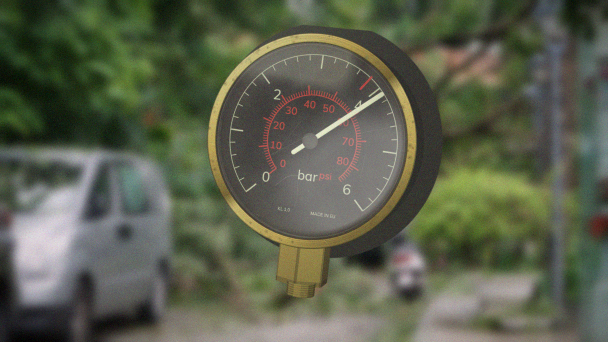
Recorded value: 4.1,bar
